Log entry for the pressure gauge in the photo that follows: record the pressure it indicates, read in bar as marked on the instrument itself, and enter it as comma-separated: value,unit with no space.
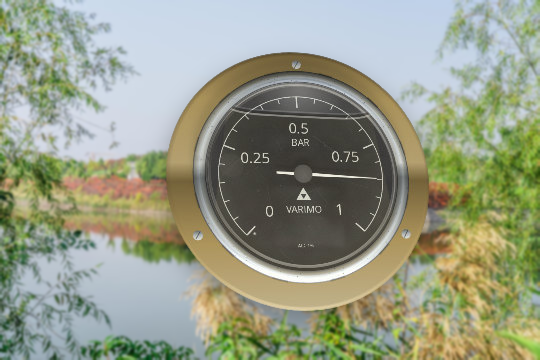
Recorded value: 0.85,bar
